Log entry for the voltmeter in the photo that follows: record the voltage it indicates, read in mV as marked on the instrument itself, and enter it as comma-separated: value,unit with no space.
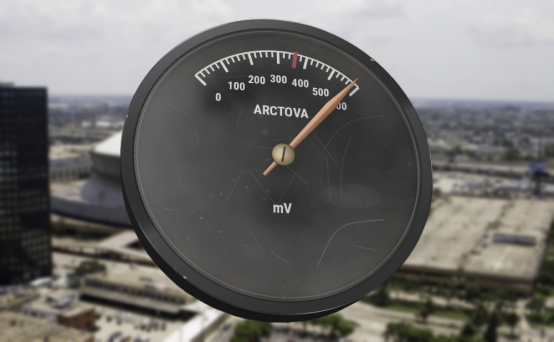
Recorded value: 580,mV
